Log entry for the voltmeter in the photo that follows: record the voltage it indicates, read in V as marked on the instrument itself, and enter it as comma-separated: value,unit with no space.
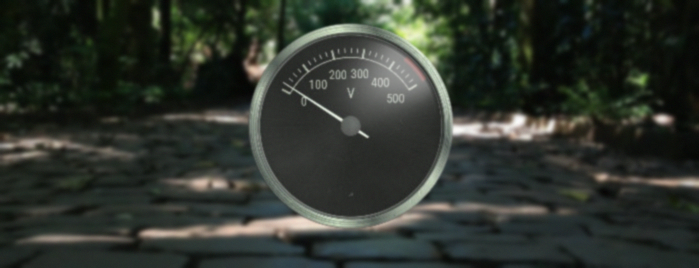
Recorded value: 20,V
